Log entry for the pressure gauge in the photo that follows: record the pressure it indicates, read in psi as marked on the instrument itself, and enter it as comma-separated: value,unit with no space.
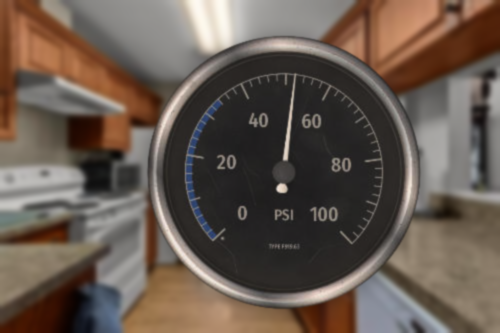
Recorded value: 52,psi
